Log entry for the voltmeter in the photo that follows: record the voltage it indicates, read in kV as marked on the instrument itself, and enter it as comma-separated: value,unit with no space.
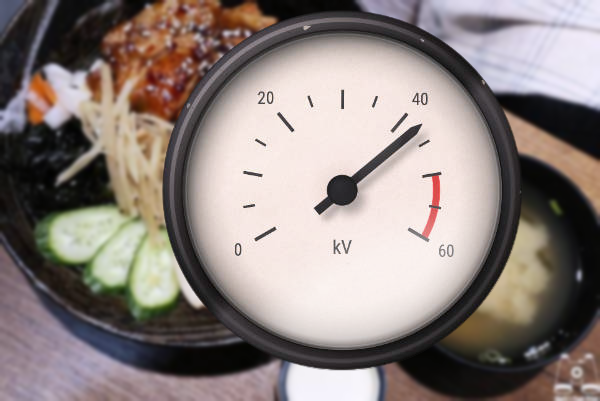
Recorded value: 42.5,kV
